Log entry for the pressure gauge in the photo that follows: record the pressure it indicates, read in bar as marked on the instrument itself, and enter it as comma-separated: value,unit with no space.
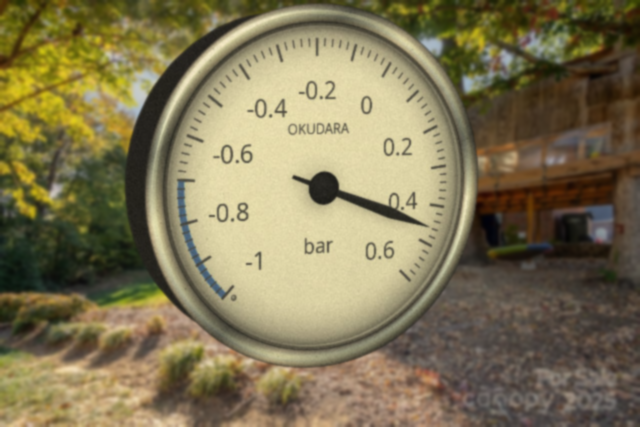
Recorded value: 0.46,bar
